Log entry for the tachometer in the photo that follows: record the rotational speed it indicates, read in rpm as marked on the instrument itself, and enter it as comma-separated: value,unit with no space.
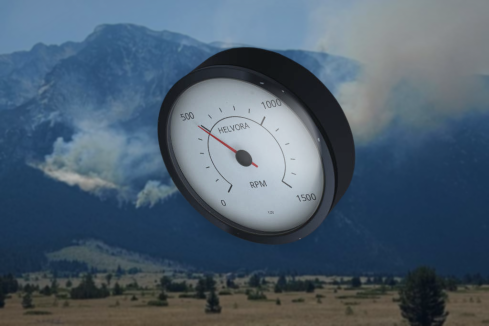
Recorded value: 500,rpm
